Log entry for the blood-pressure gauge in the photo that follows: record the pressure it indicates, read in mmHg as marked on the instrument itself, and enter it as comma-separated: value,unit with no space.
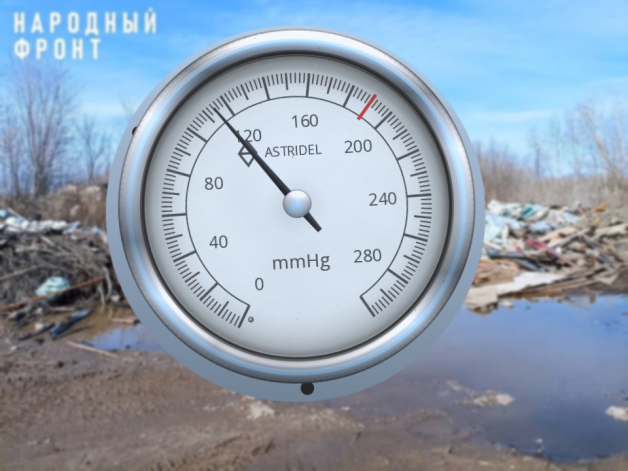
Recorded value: 114,mmHg
